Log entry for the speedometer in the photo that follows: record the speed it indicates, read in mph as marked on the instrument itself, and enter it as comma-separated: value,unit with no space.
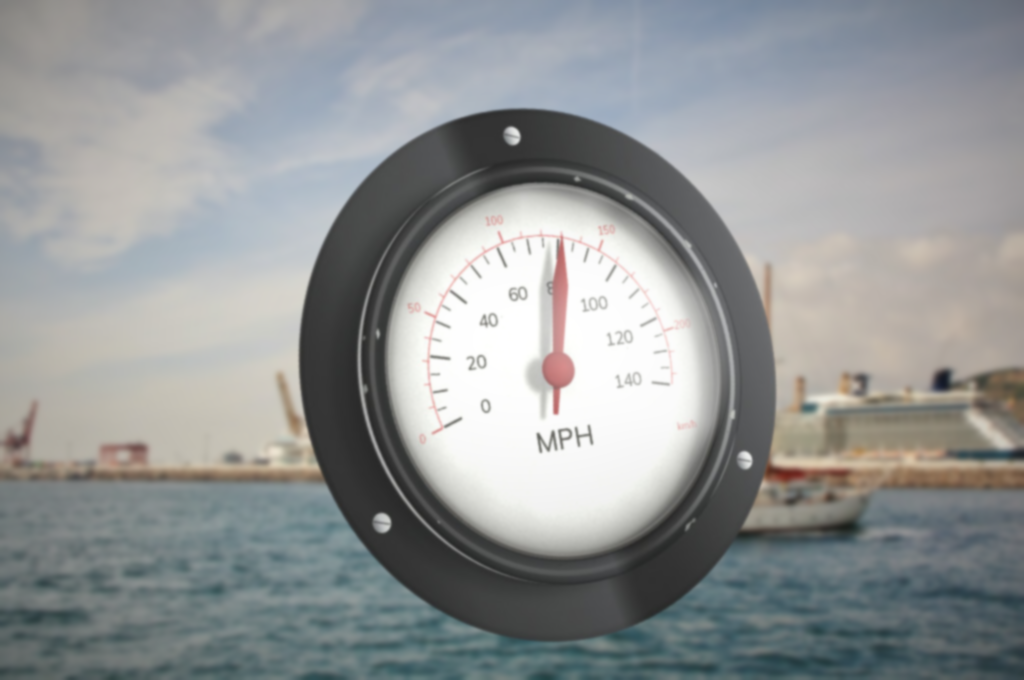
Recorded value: 80,mph
